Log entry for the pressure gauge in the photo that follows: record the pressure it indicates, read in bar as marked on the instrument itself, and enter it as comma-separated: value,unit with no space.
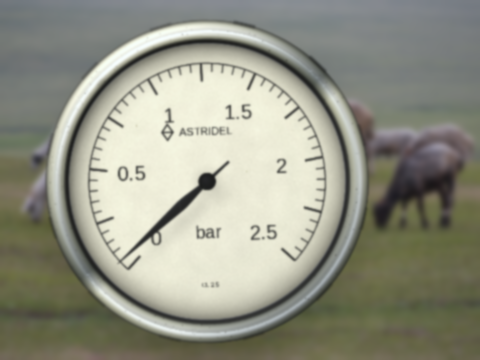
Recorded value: 0.05,bar
